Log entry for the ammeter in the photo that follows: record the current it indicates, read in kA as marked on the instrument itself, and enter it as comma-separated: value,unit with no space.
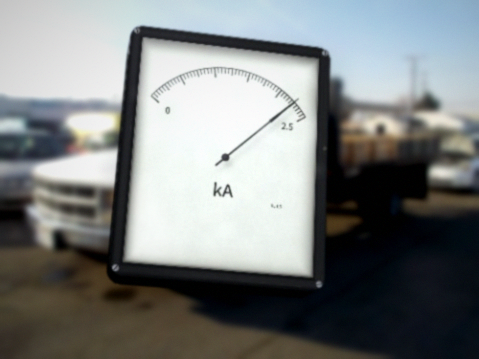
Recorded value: 2.25,kA
